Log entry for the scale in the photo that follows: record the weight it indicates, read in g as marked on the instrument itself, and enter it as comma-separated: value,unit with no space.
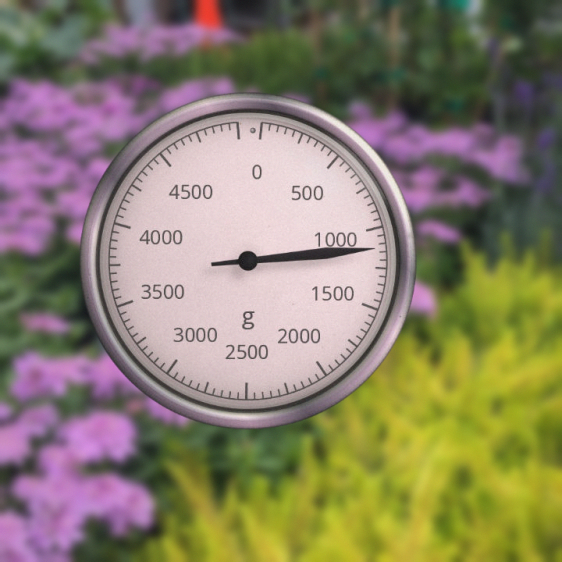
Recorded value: 1125,g
